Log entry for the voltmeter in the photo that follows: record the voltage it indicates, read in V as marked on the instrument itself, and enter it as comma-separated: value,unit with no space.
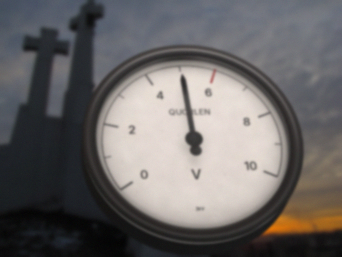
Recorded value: 5,V
